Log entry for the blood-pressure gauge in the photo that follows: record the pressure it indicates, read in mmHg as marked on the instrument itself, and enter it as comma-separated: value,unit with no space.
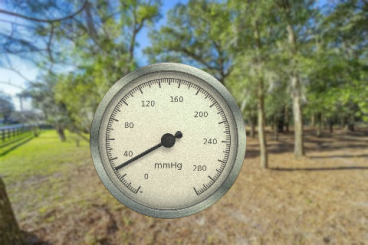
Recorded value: 30,mmHg
